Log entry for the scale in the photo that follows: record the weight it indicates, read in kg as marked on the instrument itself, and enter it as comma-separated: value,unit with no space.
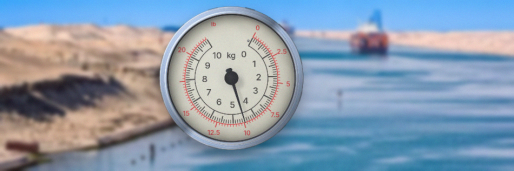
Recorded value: 4.5,kg
